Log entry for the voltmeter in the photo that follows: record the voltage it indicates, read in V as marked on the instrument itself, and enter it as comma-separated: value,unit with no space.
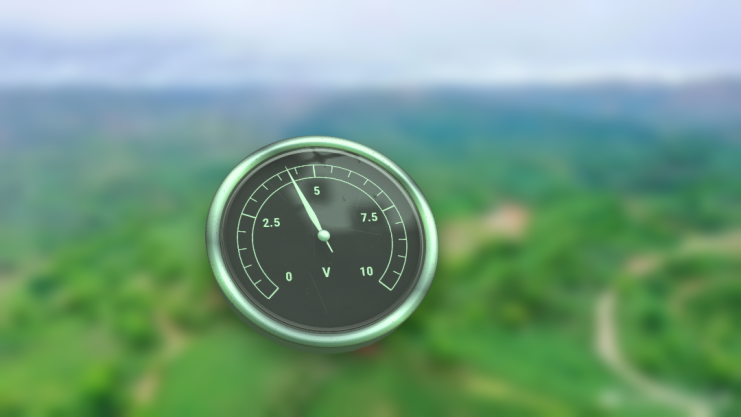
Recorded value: 4.25,V
